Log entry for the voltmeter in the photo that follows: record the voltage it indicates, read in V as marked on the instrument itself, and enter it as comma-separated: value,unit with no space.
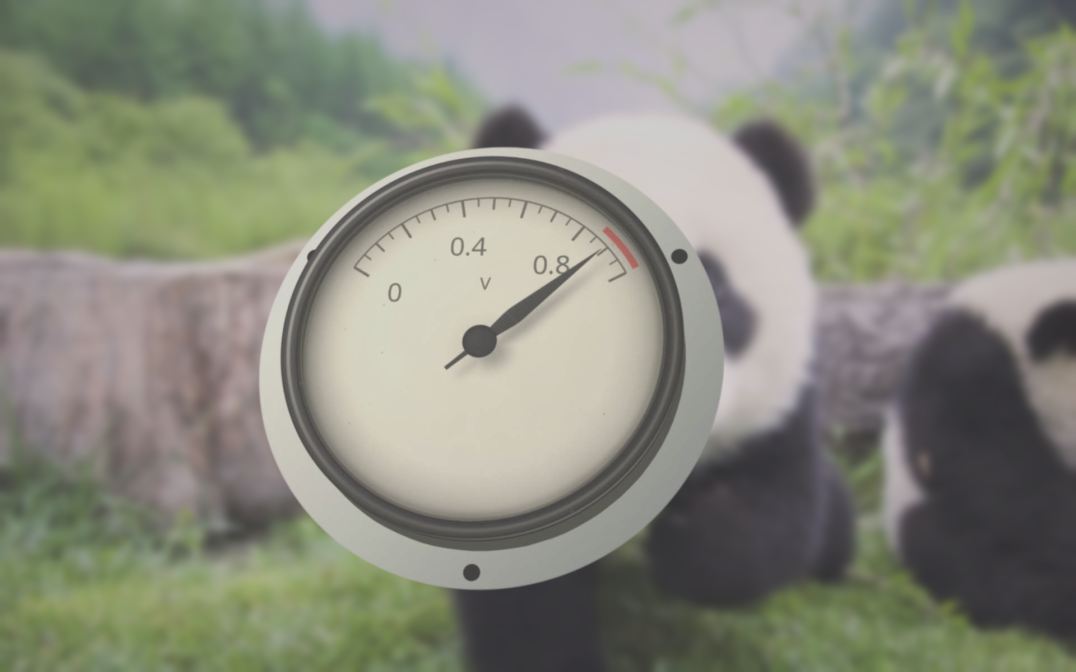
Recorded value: 0.9,V
